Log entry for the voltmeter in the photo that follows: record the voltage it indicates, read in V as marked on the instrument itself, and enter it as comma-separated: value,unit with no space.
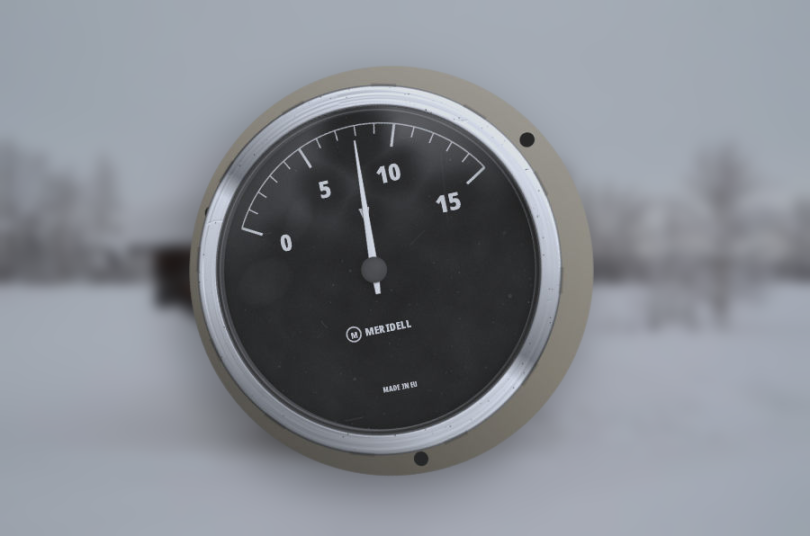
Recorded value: 8,V
